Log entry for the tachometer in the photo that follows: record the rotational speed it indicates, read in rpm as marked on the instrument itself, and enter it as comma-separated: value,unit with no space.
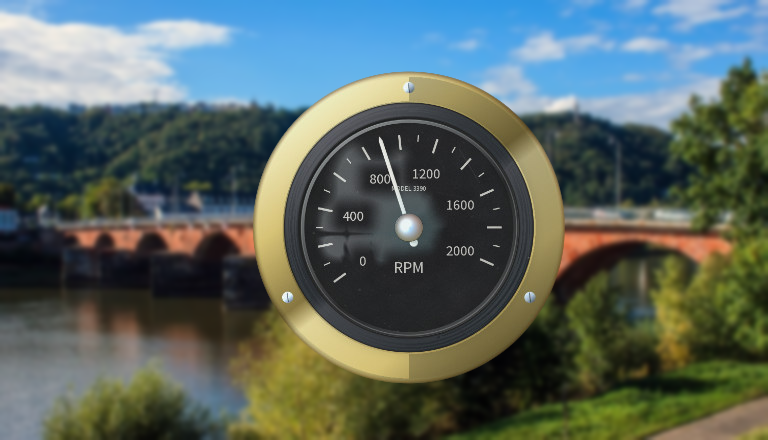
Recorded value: 900,rpm
